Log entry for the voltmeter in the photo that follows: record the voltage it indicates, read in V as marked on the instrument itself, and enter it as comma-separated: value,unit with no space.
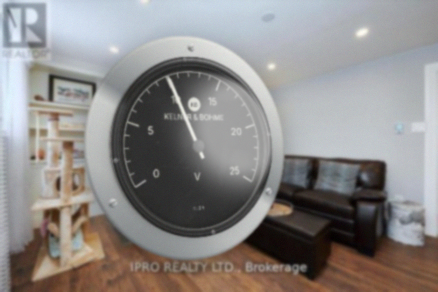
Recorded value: 10,V
